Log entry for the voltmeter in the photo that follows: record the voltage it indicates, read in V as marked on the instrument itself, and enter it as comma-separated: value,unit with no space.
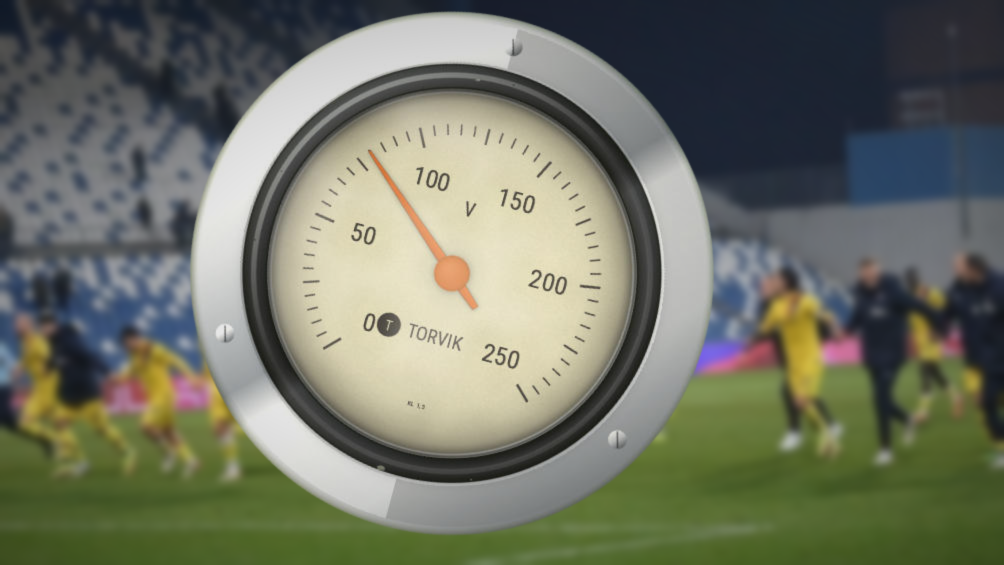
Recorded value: 80,V
